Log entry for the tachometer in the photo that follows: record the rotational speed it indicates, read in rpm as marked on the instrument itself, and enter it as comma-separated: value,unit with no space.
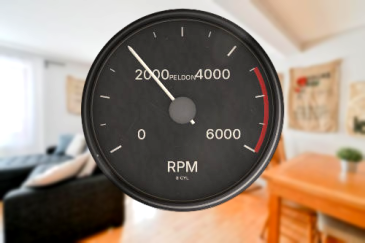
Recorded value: 2000,rpm
